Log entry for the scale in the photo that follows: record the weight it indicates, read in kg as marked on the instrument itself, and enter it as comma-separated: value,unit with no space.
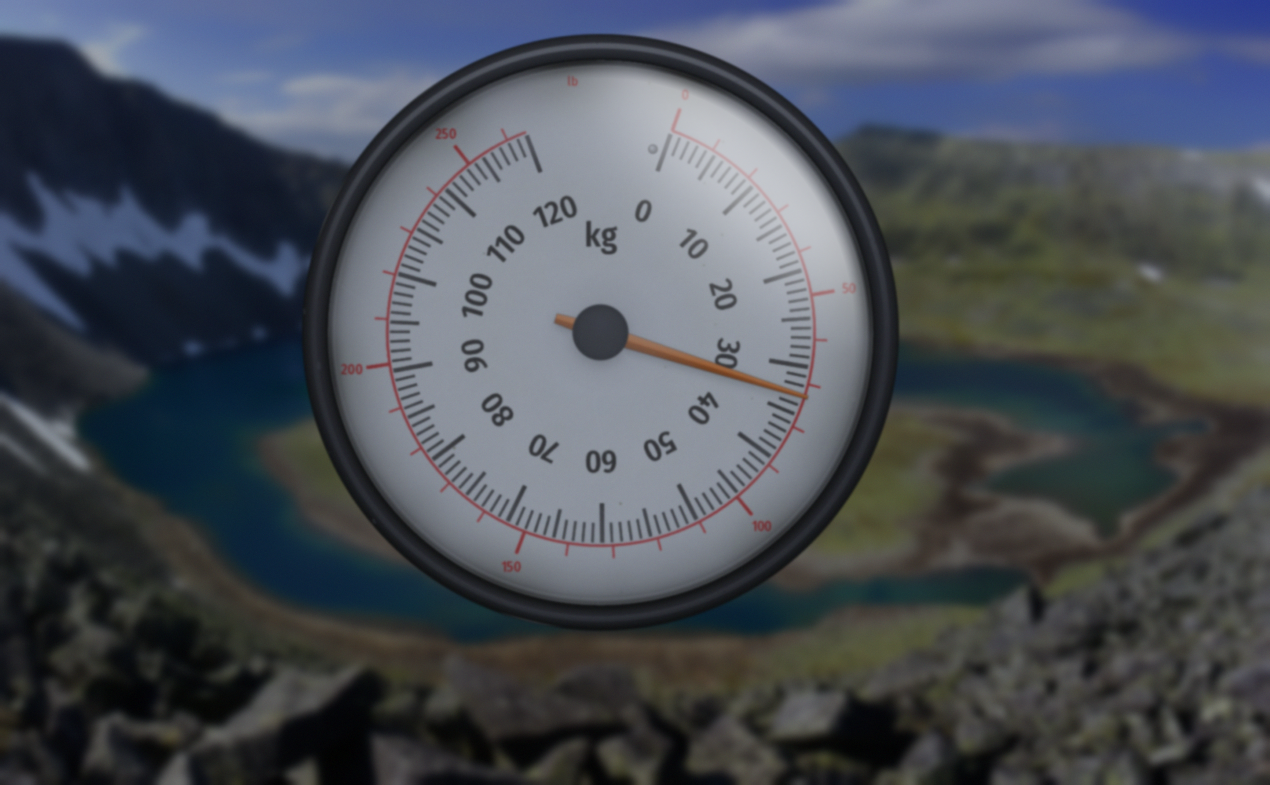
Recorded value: 33,kg
